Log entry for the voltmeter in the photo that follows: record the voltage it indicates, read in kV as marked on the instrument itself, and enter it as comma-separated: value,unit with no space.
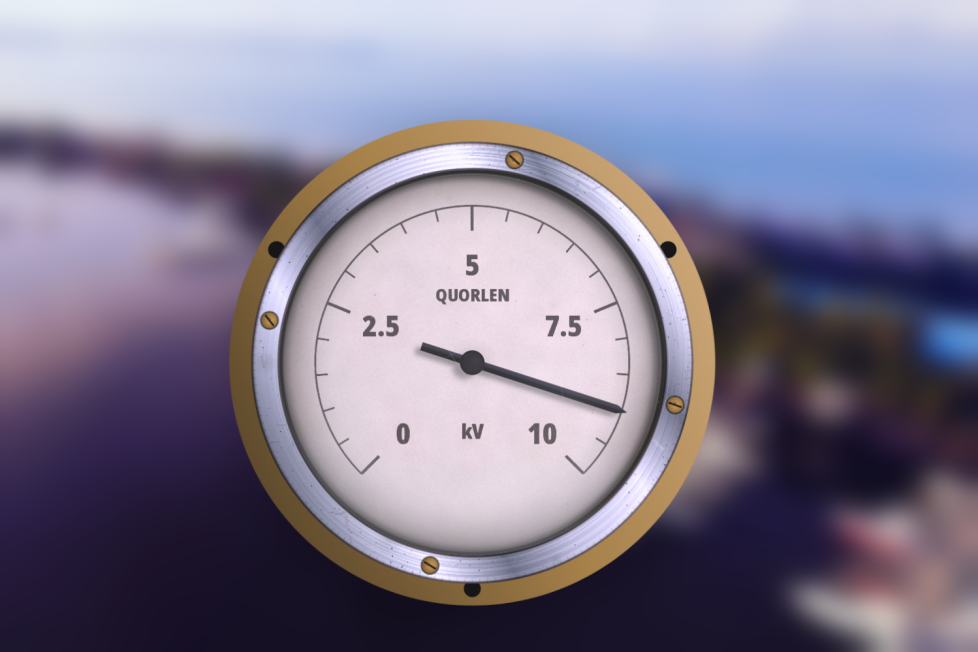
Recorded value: 9,kV
